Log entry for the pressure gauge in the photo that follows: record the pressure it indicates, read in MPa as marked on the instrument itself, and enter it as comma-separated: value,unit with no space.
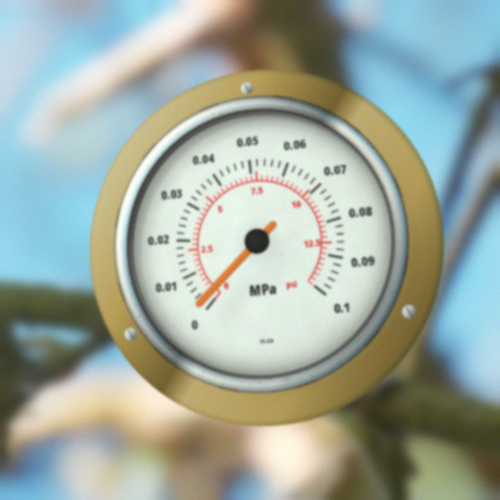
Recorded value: 0.002,MPa
